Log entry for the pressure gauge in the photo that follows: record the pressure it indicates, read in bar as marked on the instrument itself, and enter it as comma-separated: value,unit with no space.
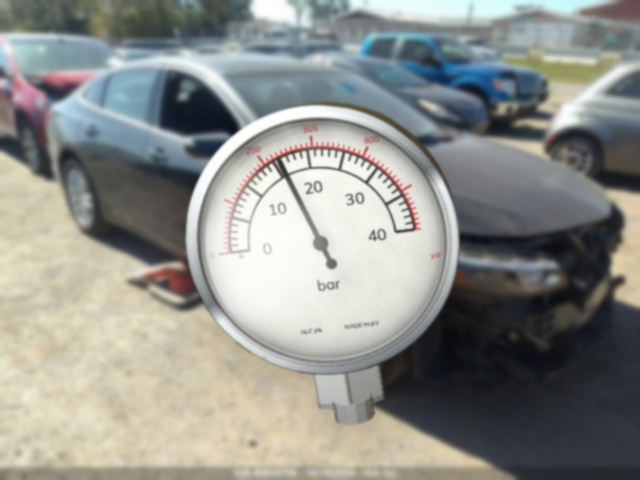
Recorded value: 16,bar
